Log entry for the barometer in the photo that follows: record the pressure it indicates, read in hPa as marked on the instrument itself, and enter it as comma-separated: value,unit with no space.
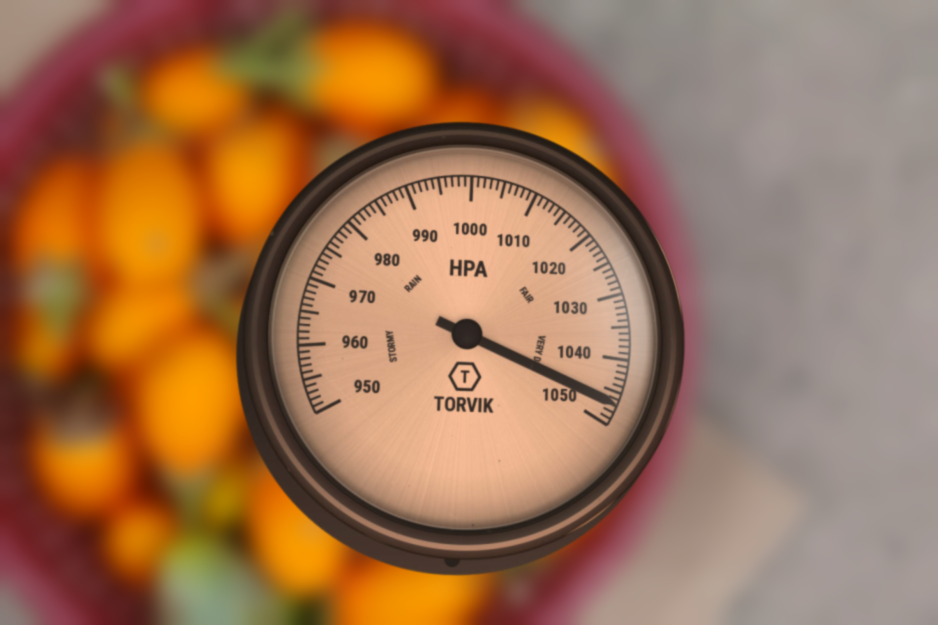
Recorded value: 1047,hPa
